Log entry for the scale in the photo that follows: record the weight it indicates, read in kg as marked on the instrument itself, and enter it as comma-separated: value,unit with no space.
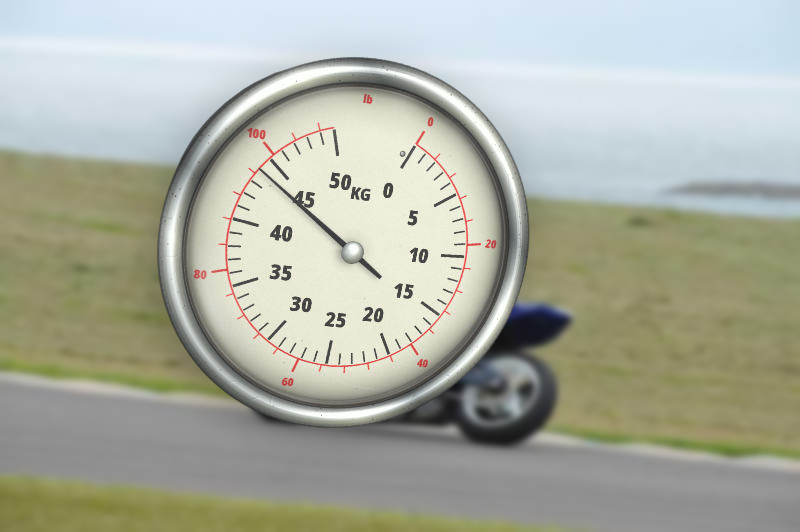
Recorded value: 44,kg
